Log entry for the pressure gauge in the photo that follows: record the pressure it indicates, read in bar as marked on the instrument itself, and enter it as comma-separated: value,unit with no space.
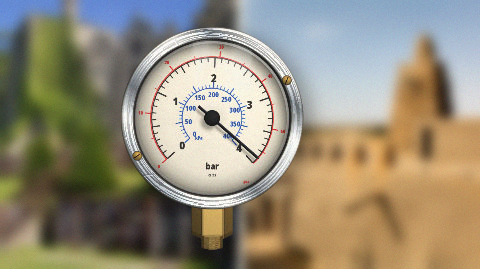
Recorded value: 3.9,bar
